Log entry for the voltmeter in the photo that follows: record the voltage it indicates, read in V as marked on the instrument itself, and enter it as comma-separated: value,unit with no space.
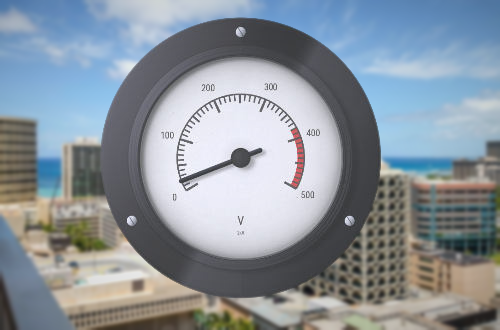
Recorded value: 20,V
